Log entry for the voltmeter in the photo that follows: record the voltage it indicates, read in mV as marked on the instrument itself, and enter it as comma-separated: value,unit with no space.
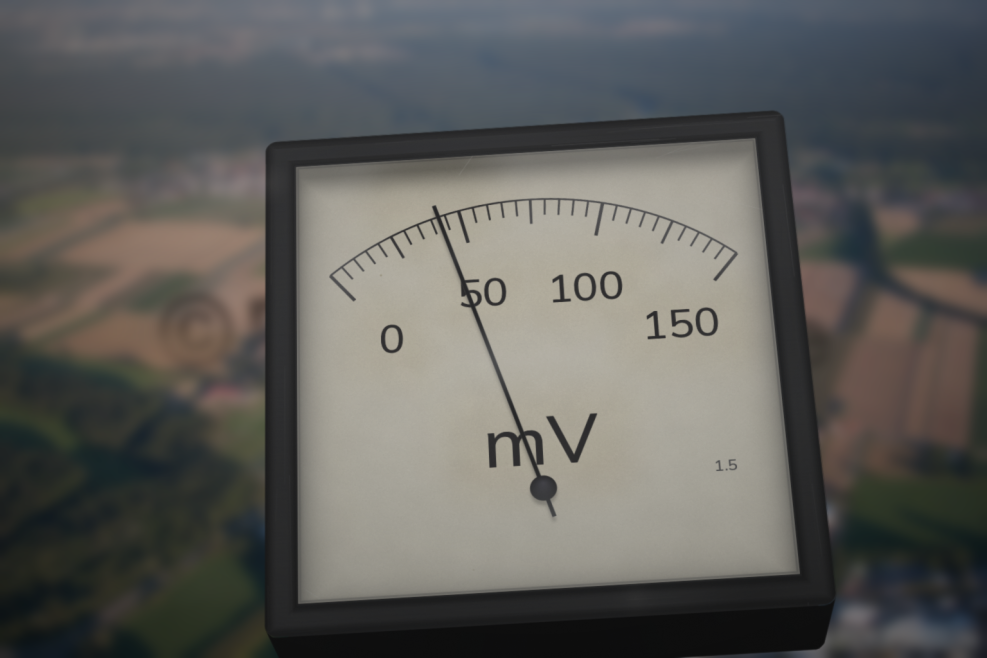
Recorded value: 42.5,mV
